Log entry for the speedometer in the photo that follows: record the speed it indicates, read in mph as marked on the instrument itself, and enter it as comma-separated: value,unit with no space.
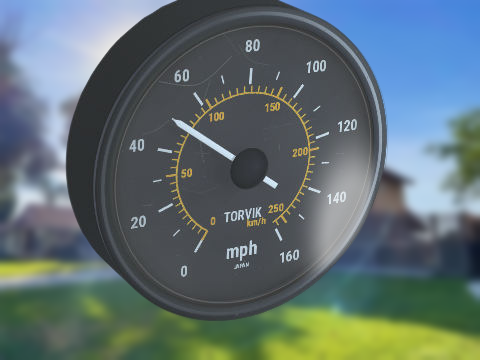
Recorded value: 50,mph
